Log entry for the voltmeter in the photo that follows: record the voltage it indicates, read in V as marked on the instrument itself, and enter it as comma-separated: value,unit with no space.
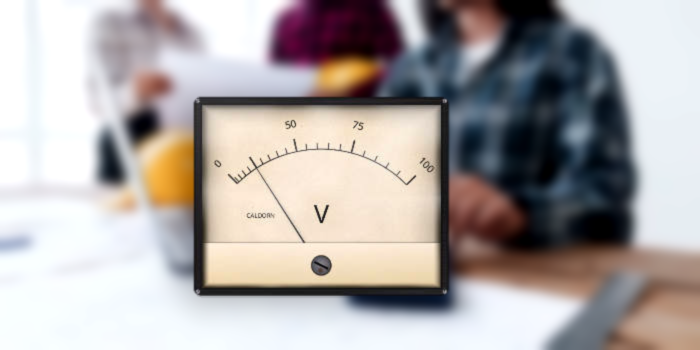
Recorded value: 25,V
